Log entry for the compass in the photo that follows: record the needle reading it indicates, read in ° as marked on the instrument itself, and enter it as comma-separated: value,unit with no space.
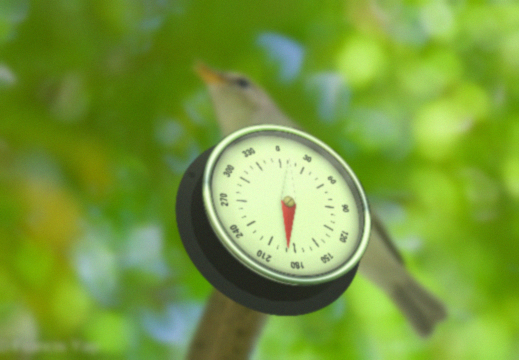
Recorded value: 190,°
